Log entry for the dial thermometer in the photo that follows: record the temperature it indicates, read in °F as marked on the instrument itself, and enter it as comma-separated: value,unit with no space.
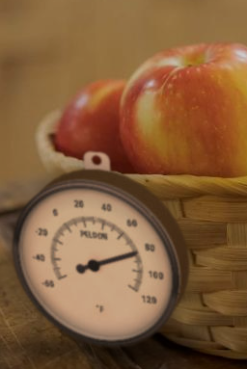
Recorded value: 80,°F
